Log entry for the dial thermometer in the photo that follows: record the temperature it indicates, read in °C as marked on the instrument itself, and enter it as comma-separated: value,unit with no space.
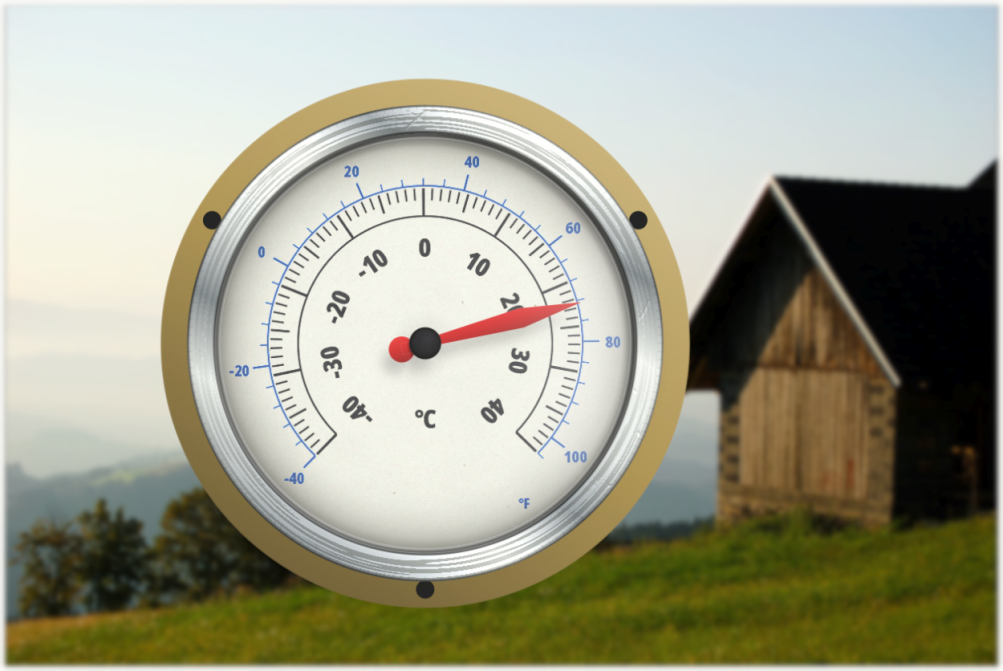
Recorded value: 22.5,°C
